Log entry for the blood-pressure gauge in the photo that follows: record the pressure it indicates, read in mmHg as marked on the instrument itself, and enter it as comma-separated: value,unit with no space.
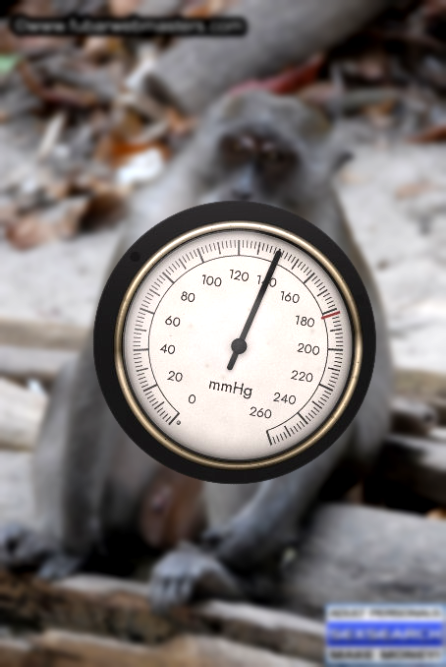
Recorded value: 140,mmHg
